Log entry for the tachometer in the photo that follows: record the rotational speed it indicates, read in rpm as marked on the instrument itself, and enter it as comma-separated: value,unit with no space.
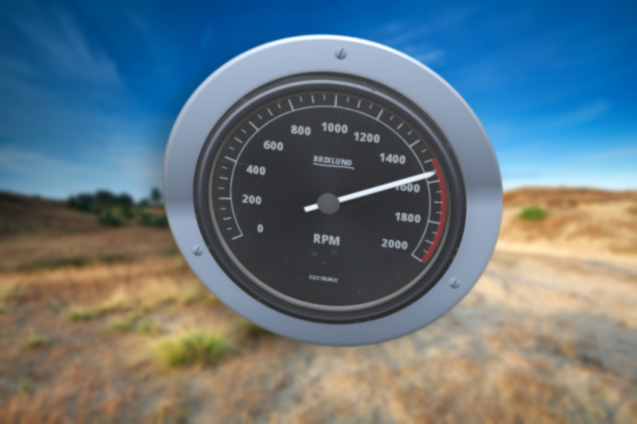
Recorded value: 1550,rpm
